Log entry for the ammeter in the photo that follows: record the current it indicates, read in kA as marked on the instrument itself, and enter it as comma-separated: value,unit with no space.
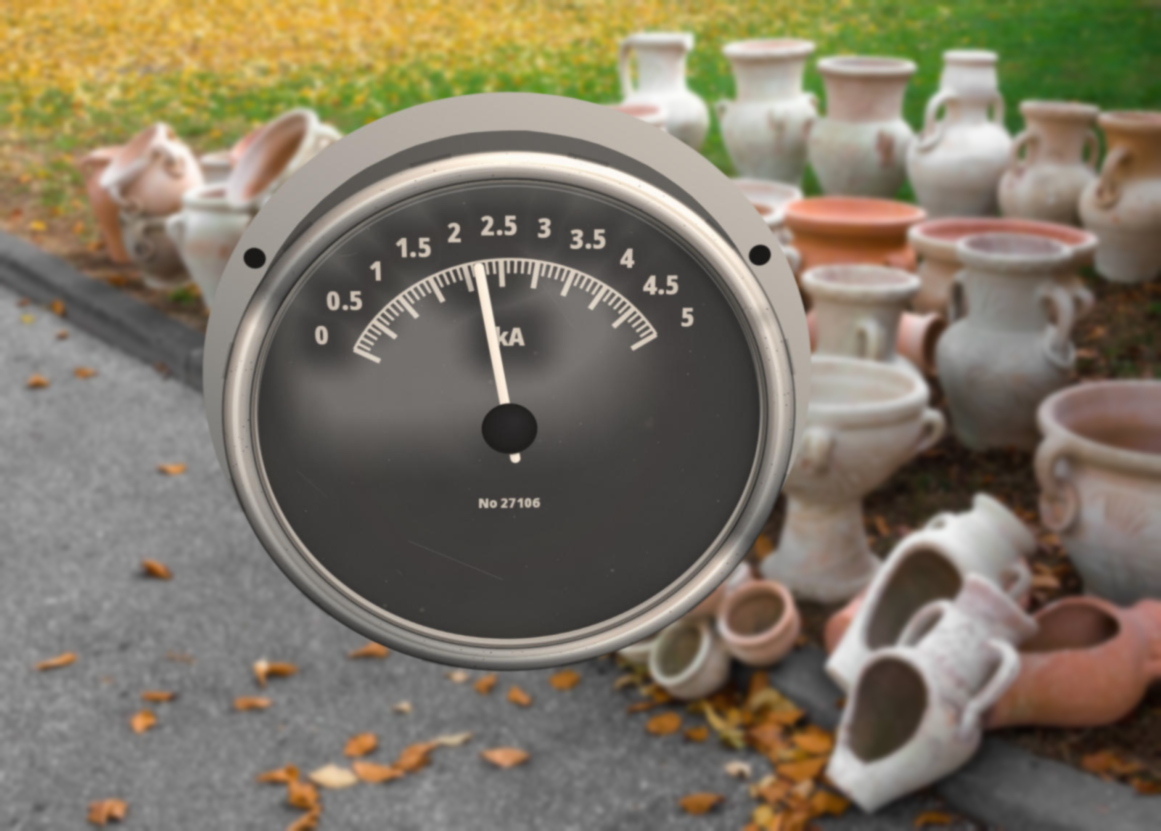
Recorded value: 2.2,kA
